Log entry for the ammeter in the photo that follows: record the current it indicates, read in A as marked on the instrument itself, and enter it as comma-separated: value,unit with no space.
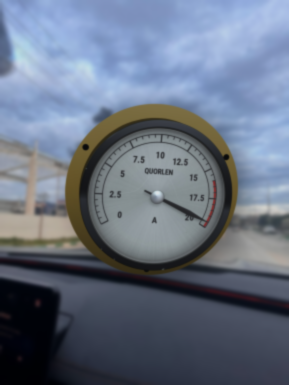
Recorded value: 19.5,A
